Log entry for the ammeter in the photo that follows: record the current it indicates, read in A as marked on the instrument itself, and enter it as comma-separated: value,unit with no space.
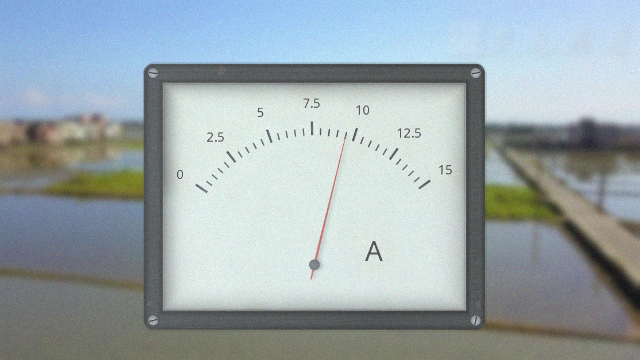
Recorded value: 9.5,A
